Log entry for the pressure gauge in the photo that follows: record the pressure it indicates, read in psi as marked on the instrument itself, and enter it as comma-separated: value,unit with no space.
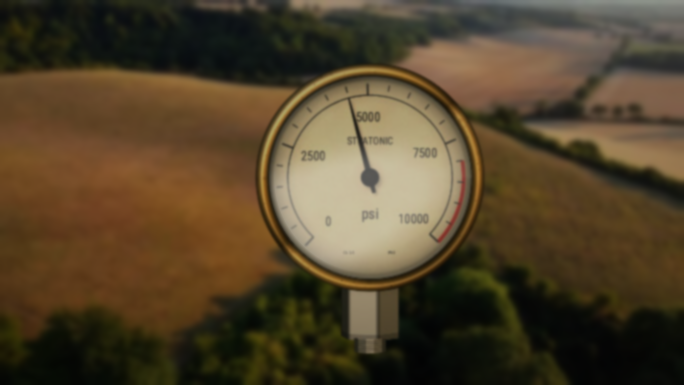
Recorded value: 4500,psi
